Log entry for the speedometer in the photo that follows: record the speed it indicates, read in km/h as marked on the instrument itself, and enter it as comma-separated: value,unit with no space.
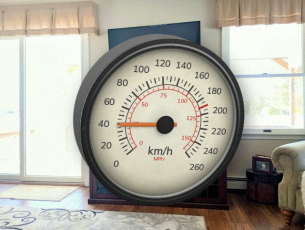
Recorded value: 40,km/h
